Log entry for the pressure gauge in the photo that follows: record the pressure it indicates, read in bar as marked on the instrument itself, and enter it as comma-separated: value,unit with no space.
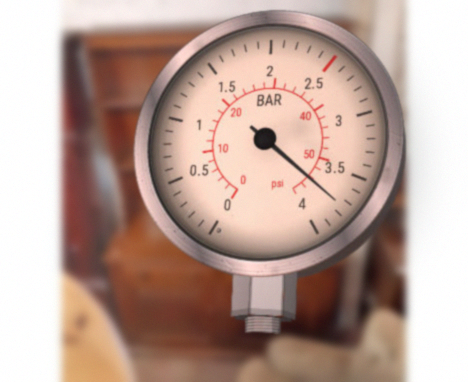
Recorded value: 3.75,bar
